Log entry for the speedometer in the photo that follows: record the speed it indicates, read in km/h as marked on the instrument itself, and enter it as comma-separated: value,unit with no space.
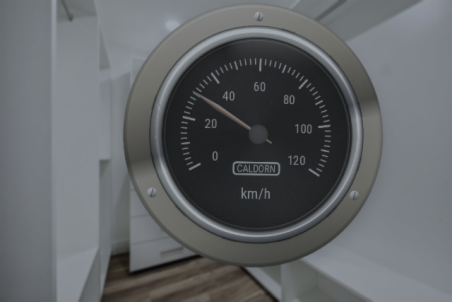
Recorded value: 30,km/h
